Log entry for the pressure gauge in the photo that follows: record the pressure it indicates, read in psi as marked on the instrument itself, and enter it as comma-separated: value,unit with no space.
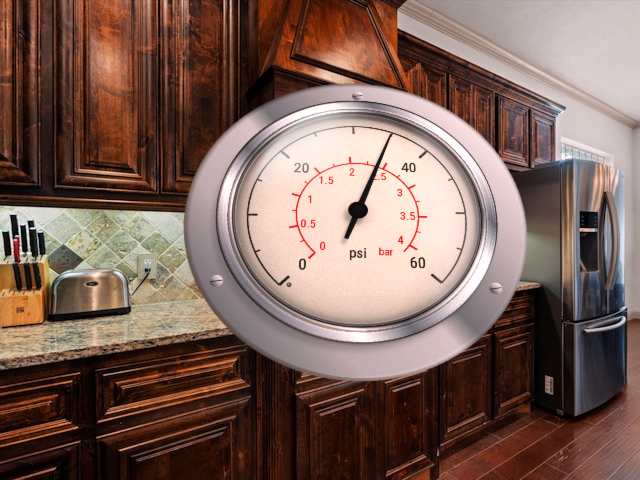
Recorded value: 35,psi
